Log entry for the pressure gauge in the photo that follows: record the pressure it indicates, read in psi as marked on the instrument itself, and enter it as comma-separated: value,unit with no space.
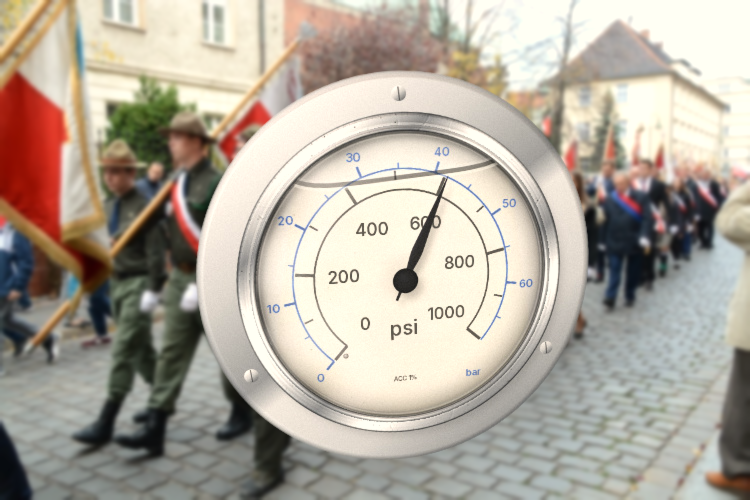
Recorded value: 600,psi
